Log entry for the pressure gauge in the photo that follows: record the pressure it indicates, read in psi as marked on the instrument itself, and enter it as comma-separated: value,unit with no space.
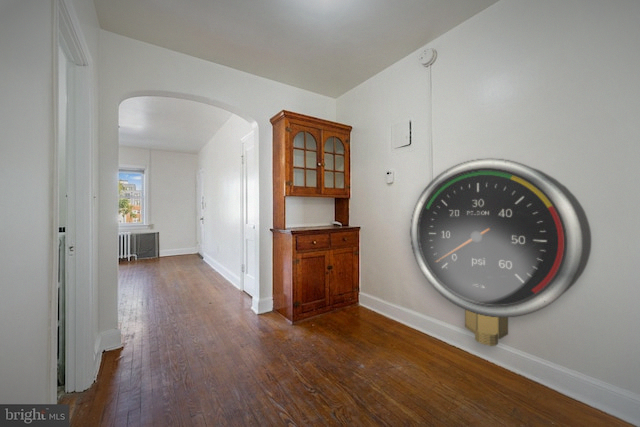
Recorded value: 2,psi
